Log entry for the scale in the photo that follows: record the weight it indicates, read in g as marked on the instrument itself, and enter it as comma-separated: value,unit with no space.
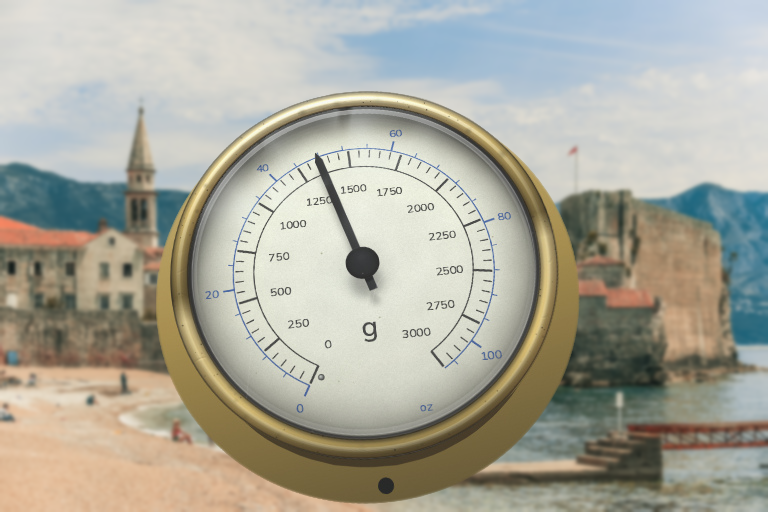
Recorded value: 1350,g
